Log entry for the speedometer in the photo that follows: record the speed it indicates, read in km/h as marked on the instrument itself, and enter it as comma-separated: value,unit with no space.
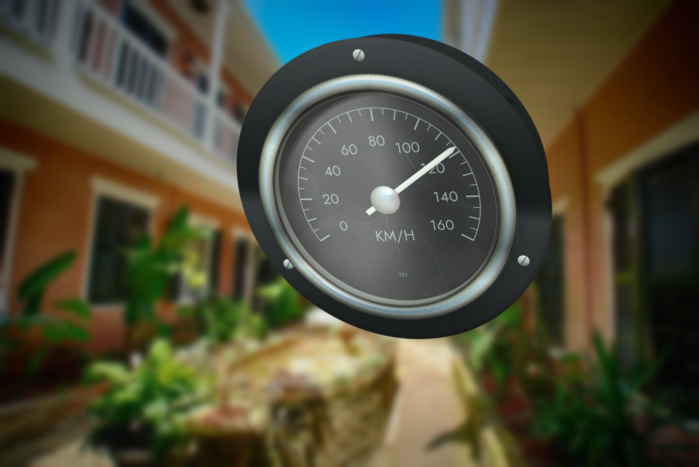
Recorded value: 117.5,km/h
